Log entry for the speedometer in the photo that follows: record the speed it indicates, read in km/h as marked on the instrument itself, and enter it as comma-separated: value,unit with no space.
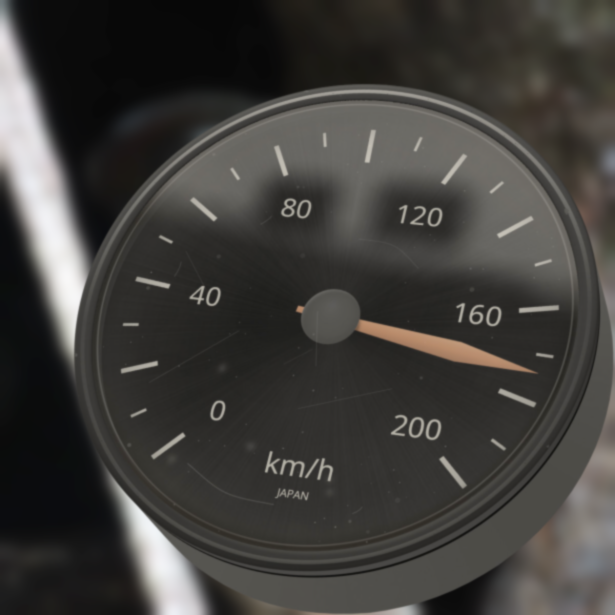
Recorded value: 175,km/h
